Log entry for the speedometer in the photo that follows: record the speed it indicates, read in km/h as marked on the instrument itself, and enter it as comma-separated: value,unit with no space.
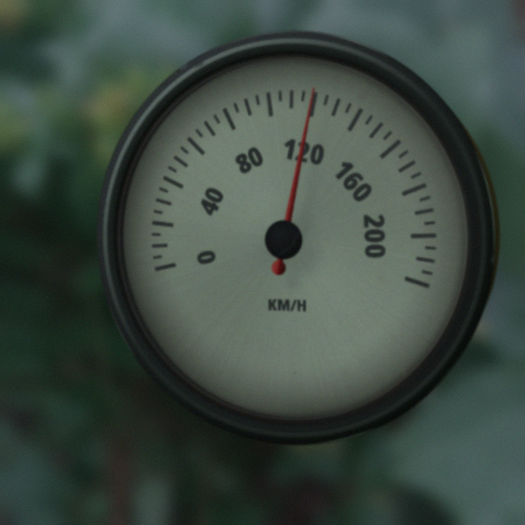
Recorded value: 120,km/h
